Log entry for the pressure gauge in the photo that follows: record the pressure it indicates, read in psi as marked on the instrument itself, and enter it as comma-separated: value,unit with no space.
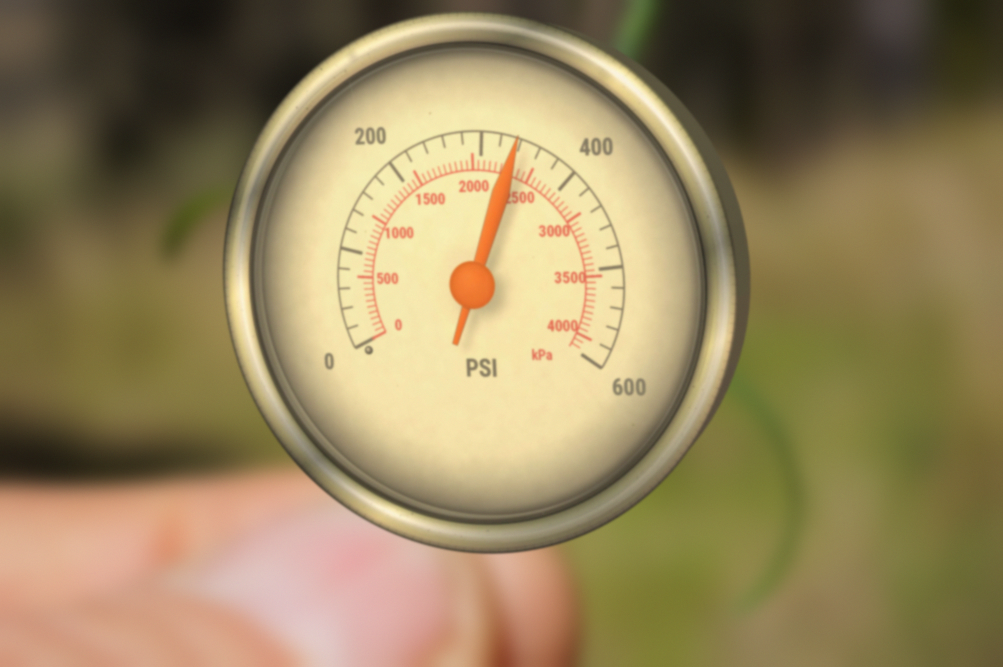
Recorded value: 340,psi
